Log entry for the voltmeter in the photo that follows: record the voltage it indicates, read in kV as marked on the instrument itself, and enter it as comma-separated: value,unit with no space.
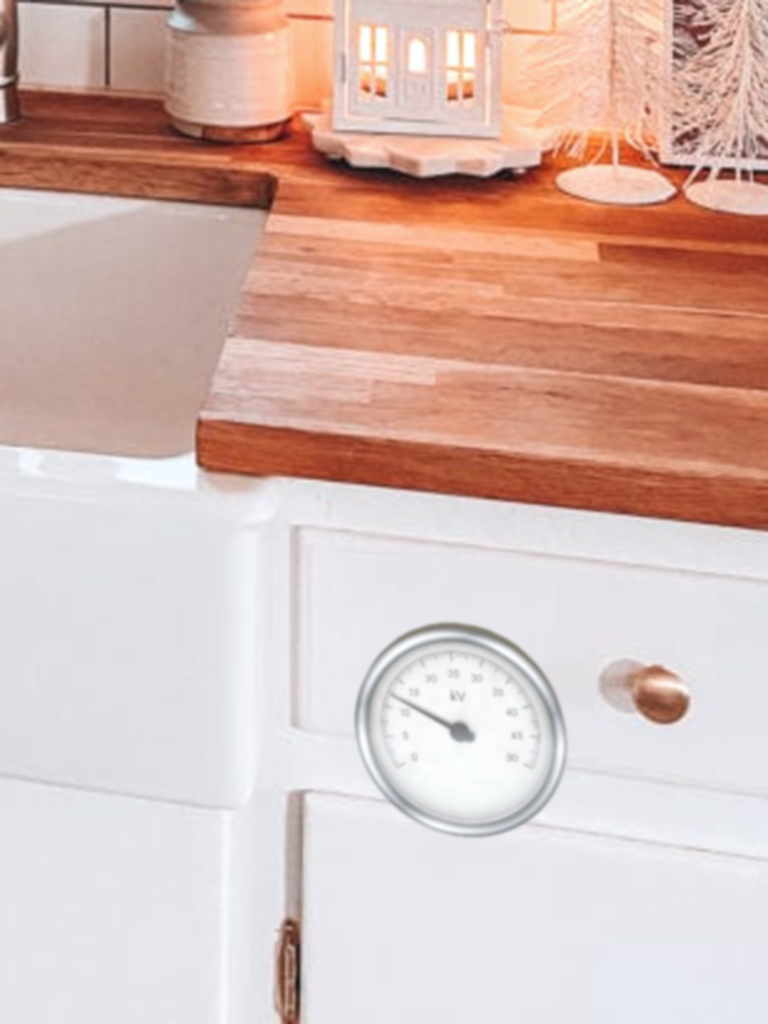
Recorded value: 12.5,kV
